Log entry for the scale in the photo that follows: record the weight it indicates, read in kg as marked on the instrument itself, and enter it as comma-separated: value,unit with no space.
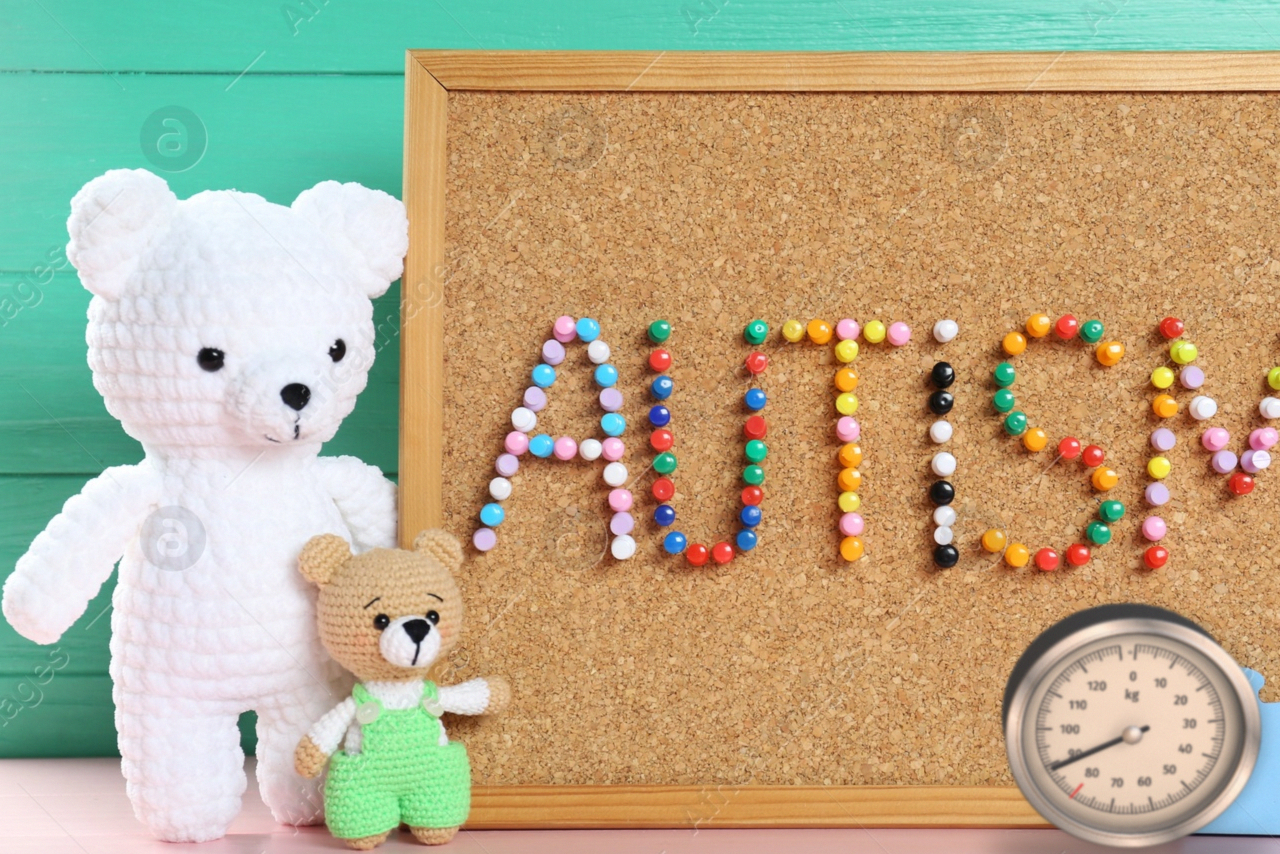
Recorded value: 90,kg
